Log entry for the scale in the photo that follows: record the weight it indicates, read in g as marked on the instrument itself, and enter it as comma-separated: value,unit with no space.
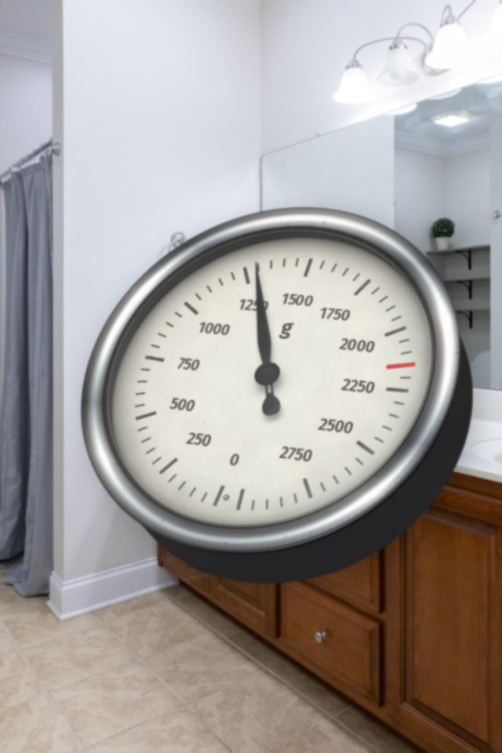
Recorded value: 1300,g
